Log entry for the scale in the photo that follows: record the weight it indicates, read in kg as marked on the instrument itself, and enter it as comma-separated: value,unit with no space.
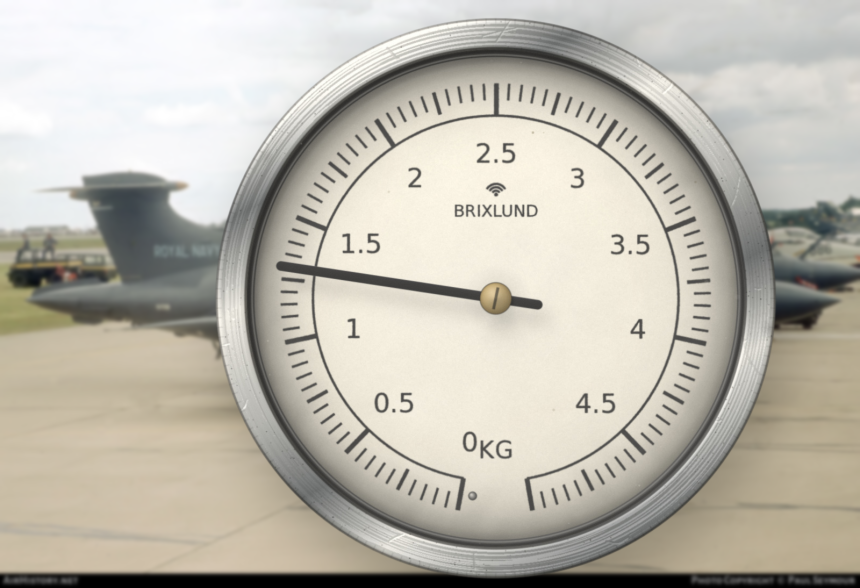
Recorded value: 1.3,kg
